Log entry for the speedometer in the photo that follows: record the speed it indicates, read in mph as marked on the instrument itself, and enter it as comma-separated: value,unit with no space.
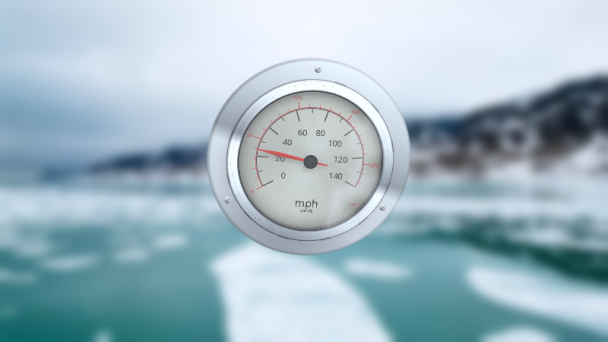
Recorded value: 25,mph
